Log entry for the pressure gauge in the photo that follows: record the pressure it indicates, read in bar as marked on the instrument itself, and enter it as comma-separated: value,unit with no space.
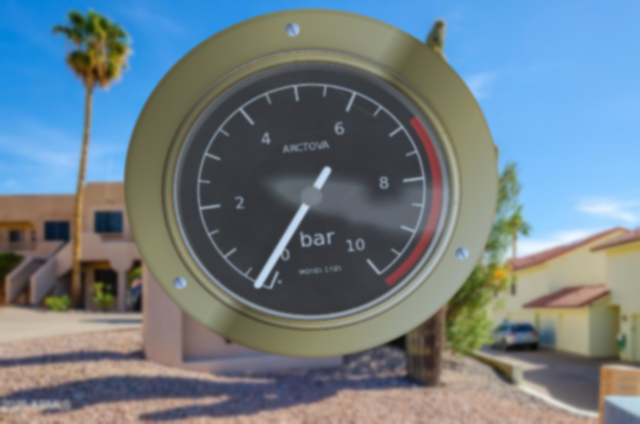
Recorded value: 0.25,bar
